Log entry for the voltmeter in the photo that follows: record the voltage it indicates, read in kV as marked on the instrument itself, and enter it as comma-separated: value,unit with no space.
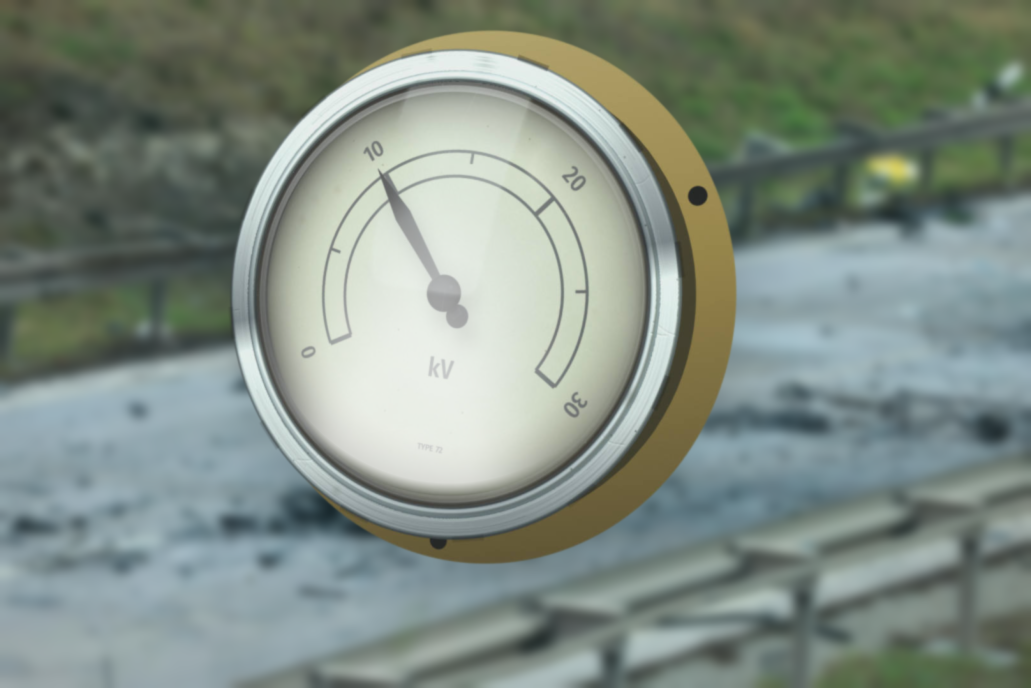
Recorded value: 10,kV
